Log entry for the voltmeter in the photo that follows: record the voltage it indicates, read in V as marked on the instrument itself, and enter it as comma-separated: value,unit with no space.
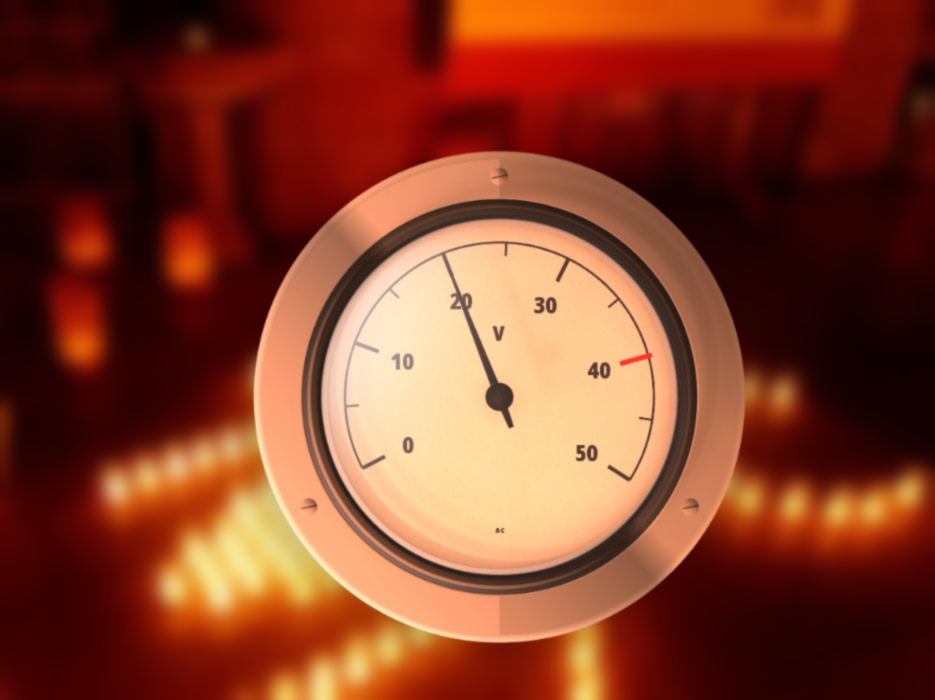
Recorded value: 20,V
